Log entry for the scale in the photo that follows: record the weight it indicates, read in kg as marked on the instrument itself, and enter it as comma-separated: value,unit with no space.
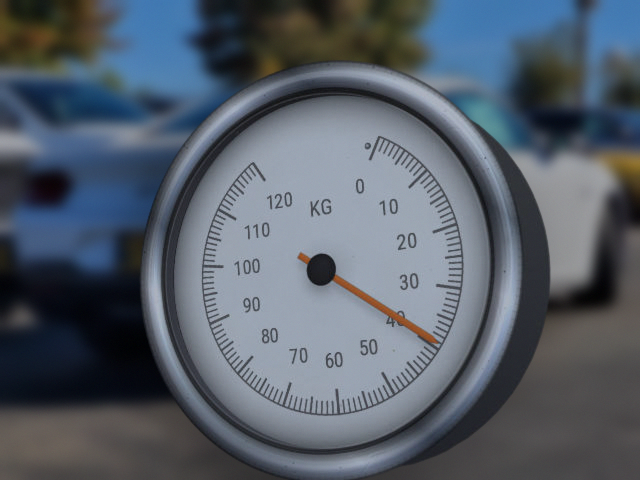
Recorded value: 39,kg
